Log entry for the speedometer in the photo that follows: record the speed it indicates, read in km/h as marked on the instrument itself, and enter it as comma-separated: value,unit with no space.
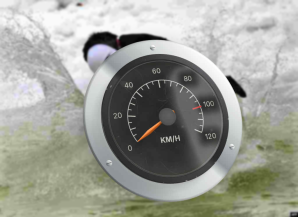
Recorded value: 0,km/h
